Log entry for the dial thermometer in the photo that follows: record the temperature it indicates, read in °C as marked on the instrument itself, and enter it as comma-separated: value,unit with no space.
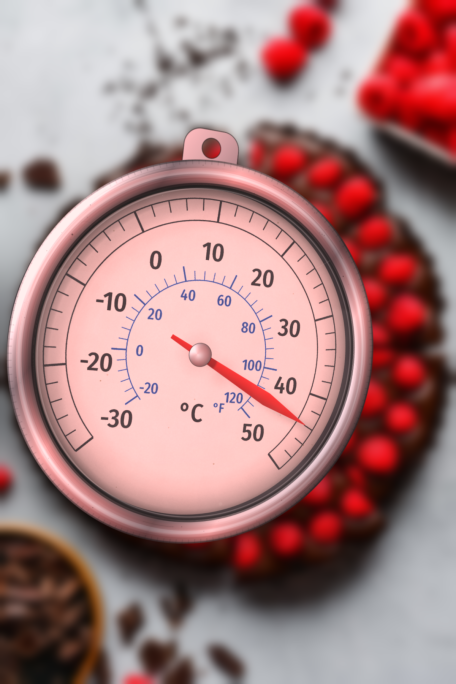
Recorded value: 44,°C
